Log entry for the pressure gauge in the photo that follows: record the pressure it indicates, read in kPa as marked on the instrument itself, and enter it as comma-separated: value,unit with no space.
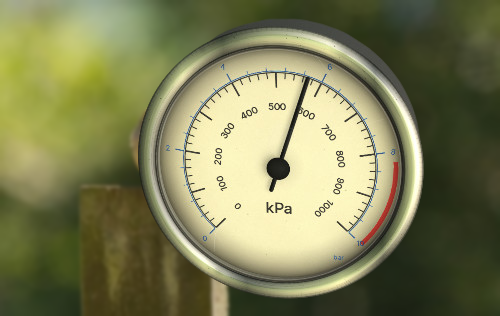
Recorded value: 570,kPa
